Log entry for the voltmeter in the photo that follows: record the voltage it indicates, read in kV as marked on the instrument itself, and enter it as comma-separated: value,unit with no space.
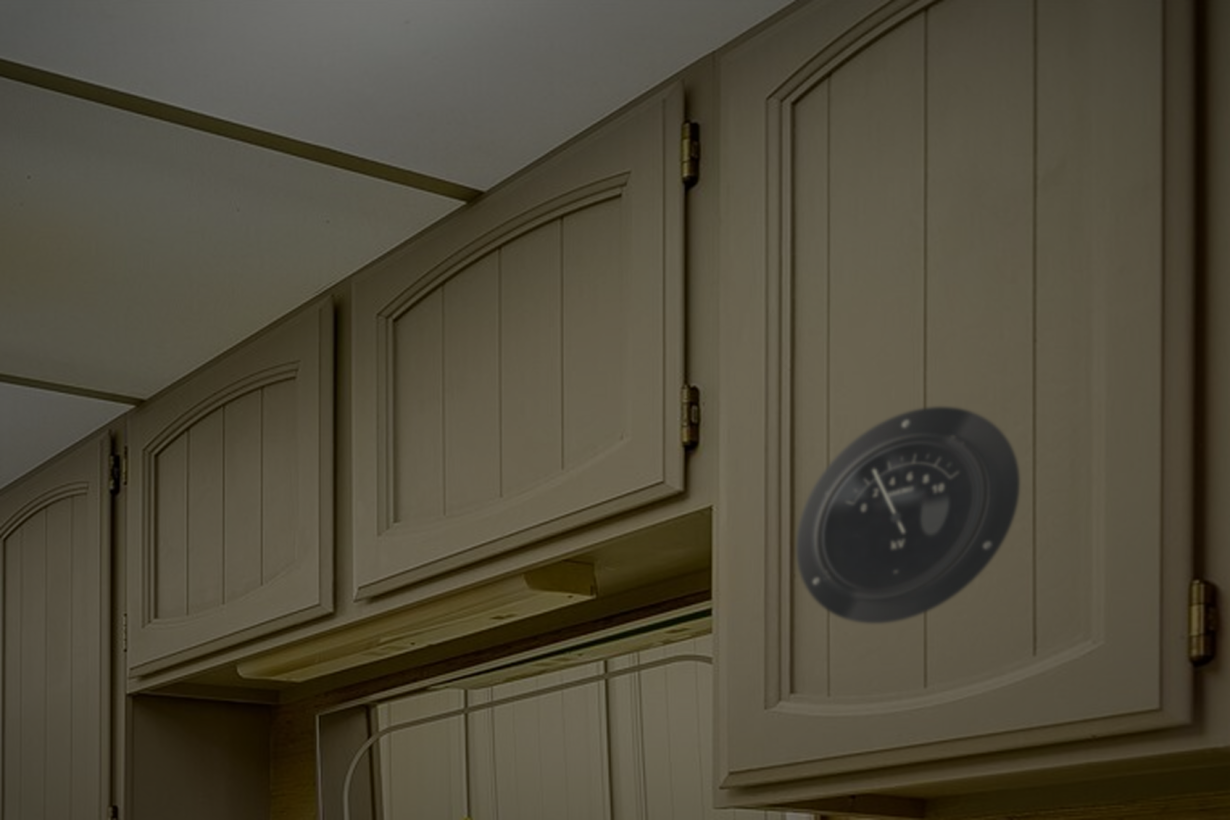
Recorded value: 3,kV
